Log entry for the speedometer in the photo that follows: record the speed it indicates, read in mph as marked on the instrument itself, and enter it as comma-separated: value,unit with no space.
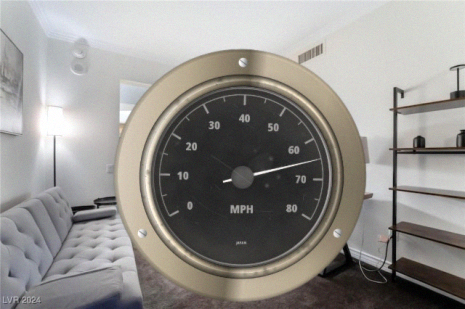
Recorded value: 65,mph
